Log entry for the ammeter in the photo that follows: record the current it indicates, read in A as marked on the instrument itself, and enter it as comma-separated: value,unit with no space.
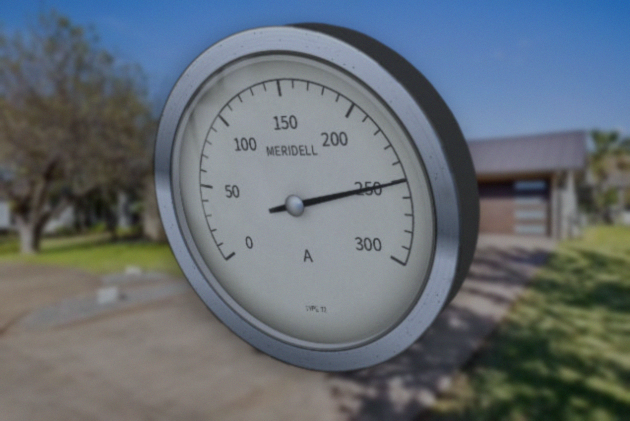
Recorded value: 250,A
